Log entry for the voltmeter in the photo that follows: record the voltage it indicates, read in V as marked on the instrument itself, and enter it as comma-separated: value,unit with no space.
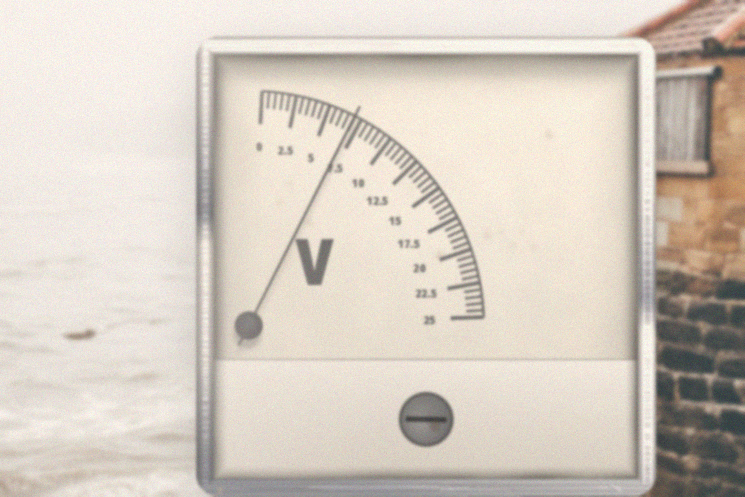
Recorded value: 7,V
